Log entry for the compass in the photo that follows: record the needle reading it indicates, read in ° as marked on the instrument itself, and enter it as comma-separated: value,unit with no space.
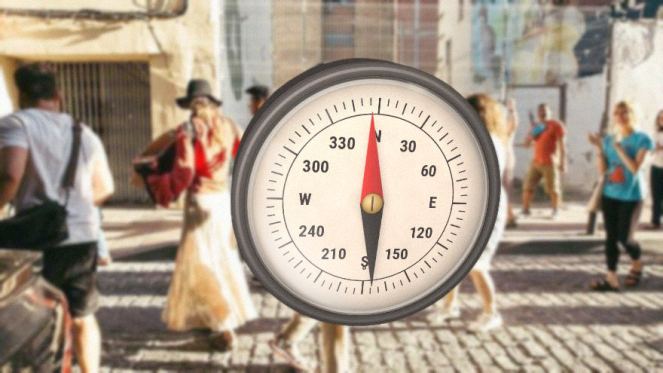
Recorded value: 355,°
